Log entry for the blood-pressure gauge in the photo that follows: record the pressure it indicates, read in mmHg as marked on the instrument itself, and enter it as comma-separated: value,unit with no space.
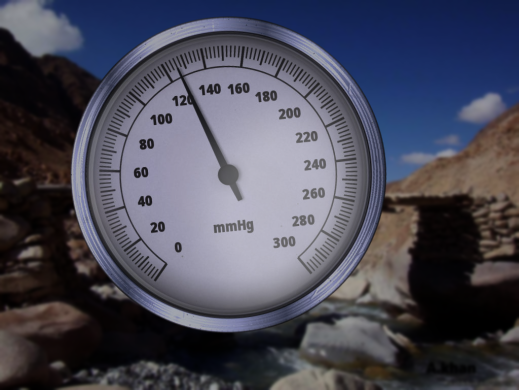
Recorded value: 126,mmHg
